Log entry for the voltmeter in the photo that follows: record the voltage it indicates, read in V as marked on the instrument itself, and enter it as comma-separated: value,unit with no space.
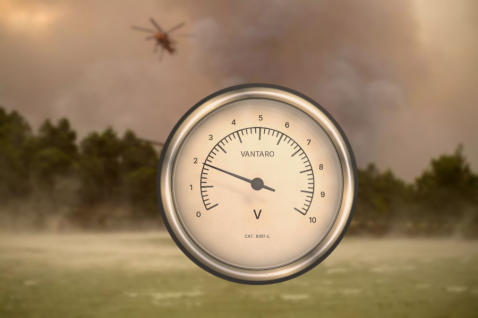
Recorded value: 2,V
